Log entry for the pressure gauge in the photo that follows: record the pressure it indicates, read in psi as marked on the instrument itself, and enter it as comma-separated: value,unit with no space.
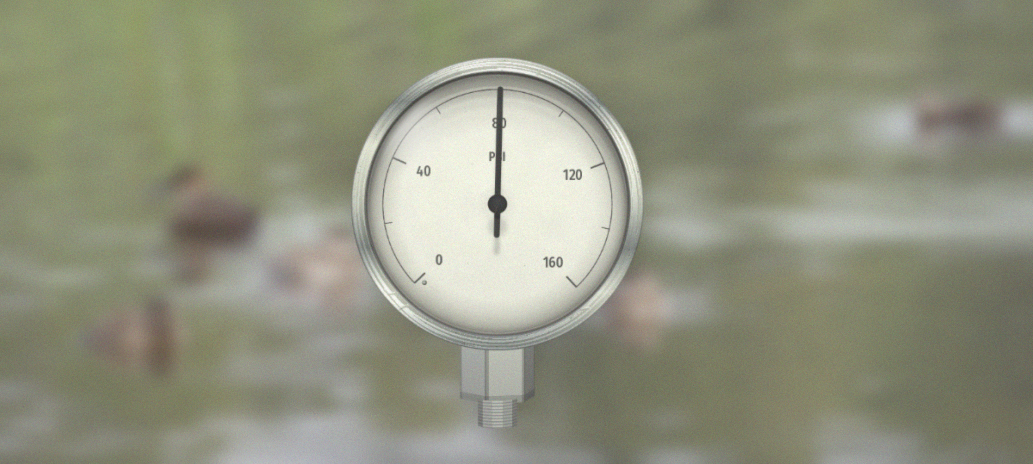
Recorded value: 80,psi
